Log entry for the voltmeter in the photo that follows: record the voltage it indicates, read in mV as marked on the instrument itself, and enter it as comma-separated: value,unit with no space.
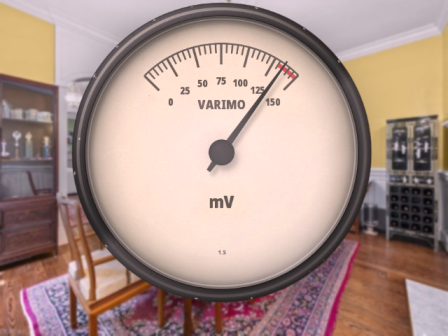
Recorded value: 135,mV
